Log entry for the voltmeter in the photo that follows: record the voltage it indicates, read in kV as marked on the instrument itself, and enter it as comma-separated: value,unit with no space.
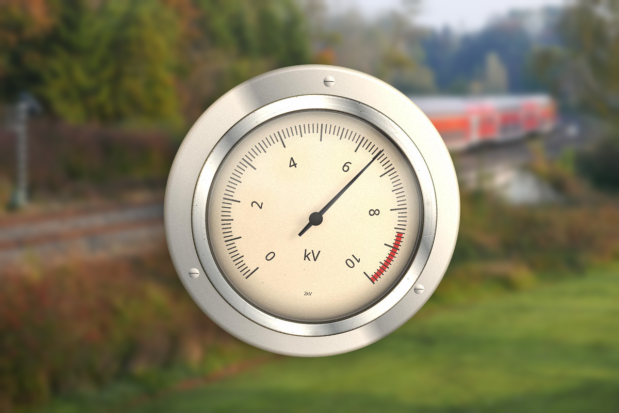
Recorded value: 6.5,kV
